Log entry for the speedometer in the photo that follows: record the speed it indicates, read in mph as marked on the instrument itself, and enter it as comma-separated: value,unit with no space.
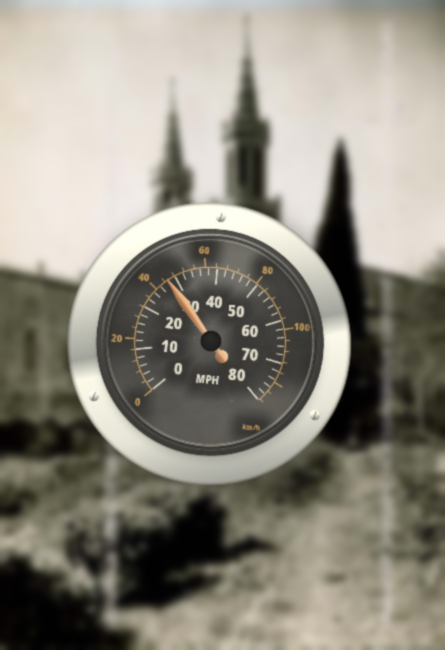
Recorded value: 28,mph
